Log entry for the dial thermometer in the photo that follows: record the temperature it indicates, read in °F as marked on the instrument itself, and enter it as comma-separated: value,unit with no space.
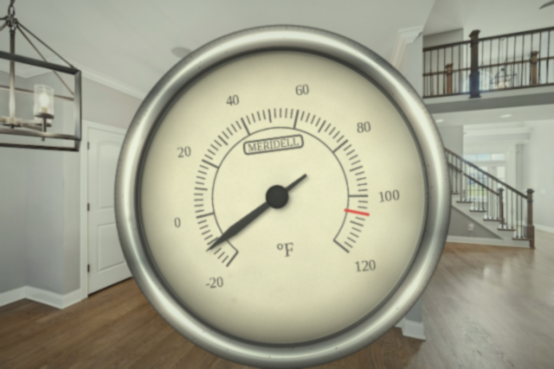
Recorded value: -12,°F
